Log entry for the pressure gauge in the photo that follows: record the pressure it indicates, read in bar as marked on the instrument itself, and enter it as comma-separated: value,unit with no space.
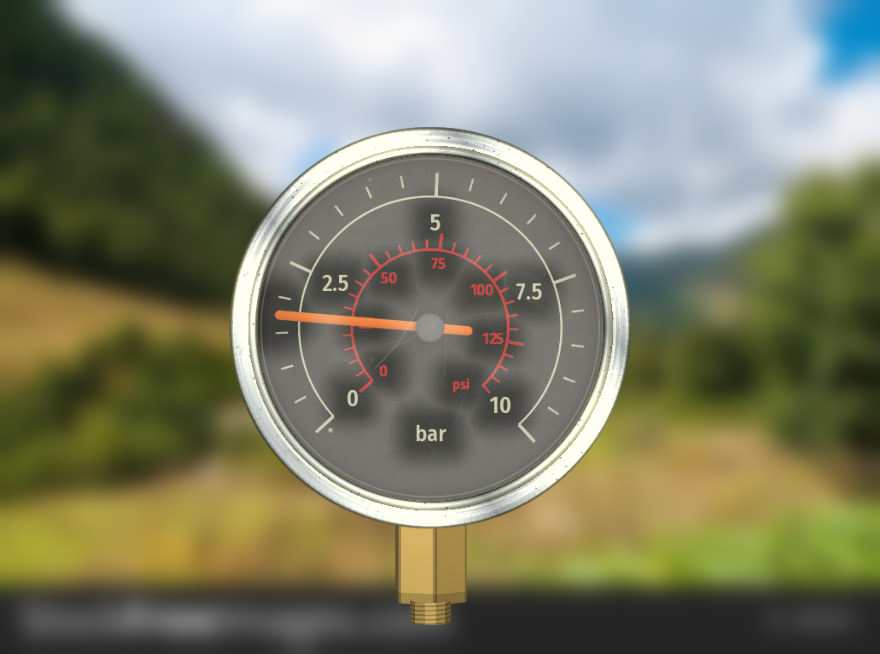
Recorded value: 1.75,bar
